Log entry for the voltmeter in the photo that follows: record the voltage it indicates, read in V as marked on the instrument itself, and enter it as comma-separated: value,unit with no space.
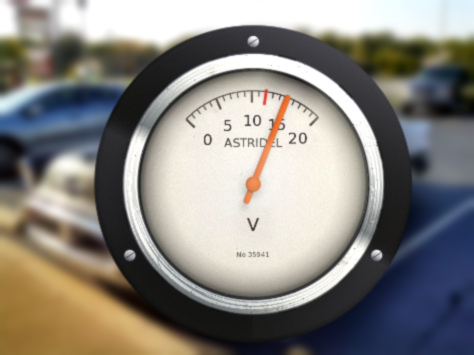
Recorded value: 15,V
